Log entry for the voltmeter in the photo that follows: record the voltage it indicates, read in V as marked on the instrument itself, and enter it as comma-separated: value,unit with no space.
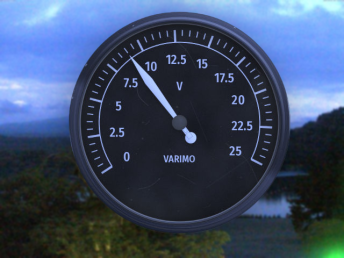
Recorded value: 9,V
